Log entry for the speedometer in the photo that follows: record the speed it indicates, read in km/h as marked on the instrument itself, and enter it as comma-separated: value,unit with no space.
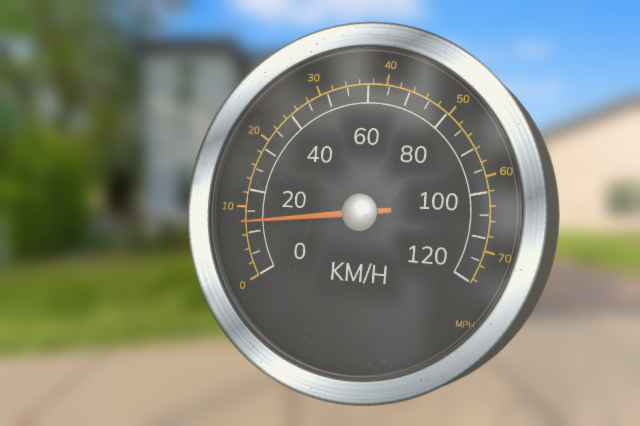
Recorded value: 12.5,km/h
